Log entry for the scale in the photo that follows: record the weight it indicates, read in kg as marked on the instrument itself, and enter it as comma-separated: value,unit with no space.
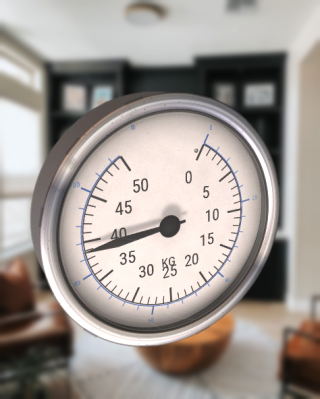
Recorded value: 39,kg
